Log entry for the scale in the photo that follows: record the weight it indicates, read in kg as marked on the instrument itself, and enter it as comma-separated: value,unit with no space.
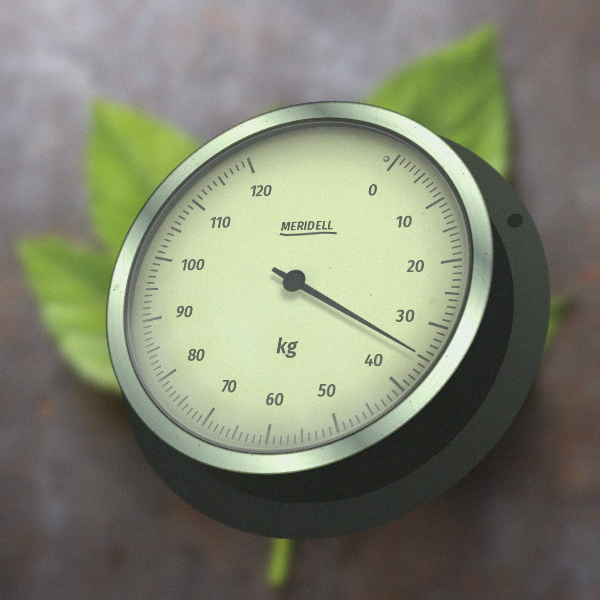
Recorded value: 35,kg
